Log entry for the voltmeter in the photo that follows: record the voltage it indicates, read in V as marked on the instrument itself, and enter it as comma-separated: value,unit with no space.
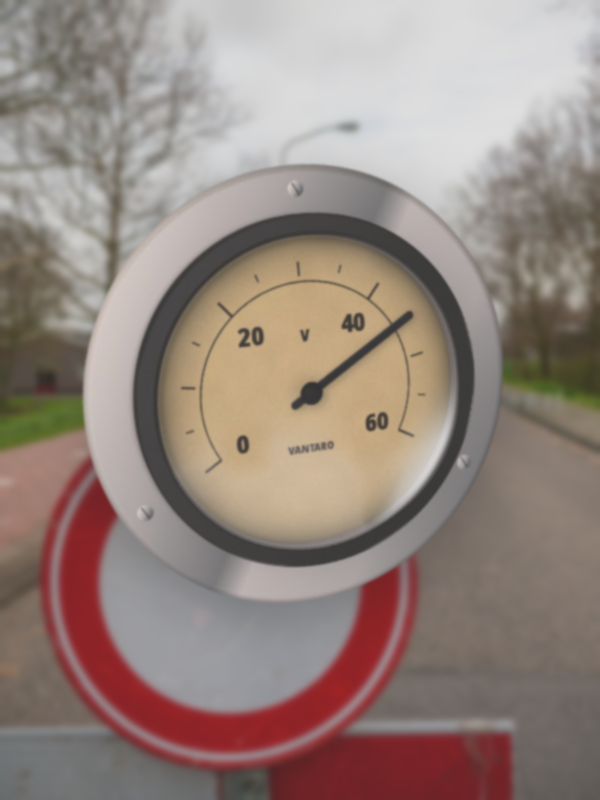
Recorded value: 45,V
